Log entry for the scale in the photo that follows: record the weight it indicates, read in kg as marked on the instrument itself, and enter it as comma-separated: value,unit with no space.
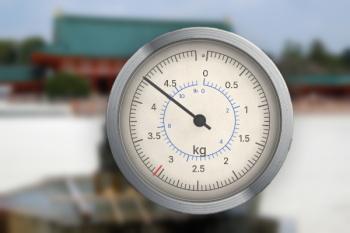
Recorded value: 4.3,kg
